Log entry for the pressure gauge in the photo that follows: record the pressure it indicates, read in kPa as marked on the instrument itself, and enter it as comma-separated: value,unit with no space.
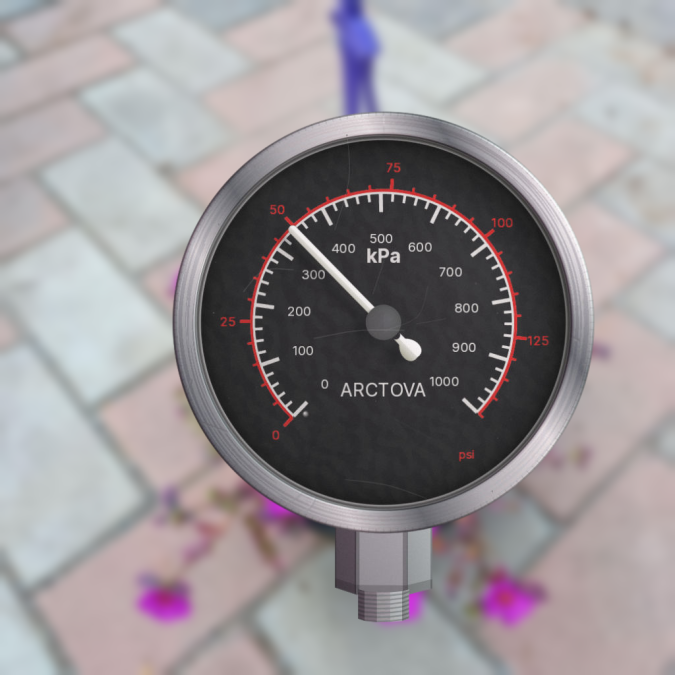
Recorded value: 340,kPa
